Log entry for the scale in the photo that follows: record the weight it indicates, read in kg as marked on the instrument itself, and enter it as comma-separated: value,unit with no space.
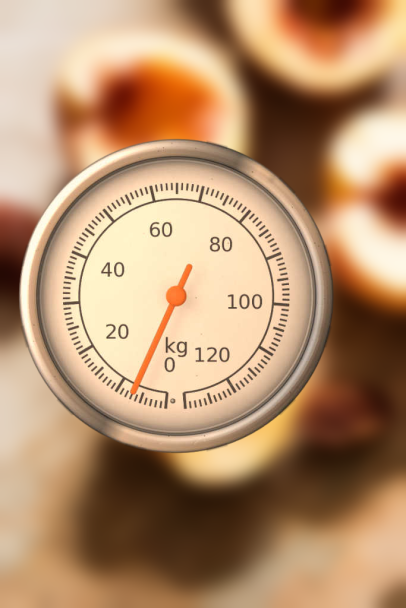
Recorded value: 7,kg
